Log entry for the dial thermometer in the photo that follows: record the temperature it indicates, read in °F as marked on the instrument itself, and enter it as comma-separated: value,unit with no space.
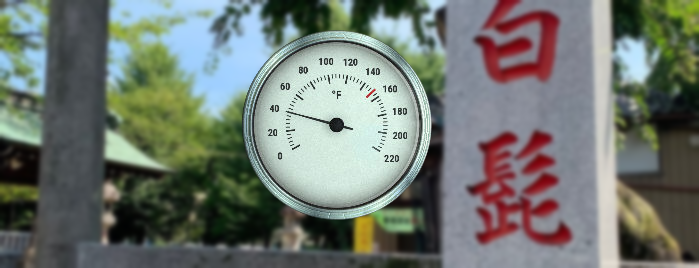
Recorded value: 40,°F
